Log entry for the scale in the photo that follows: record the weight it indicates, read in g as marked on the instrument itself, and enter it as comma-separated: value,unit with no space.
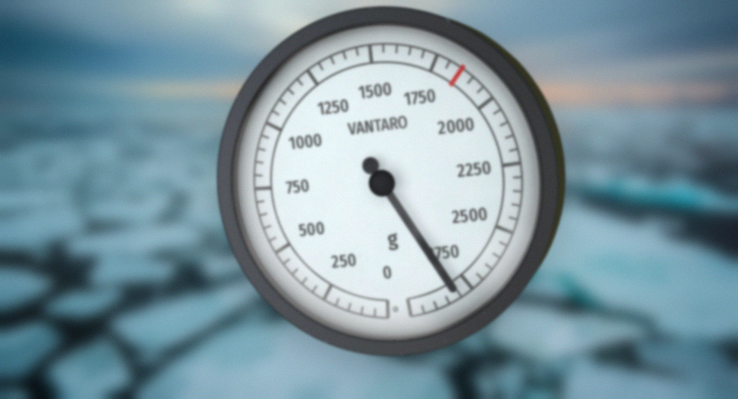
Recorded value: 2800,g
